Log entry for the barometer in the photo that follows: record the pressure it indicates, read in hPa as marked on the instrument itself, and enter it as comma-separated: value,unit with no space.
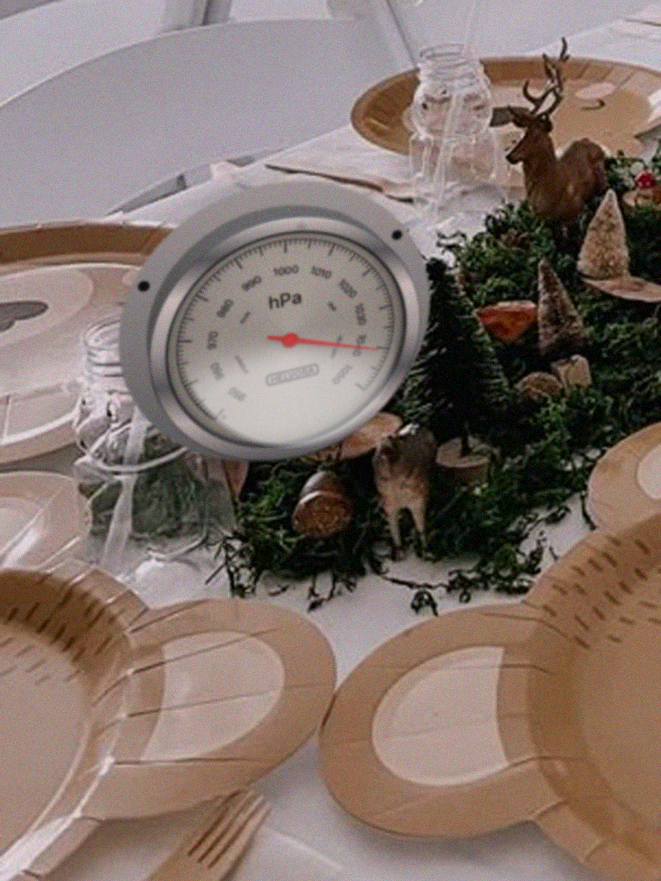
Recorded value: 1040,hPa
